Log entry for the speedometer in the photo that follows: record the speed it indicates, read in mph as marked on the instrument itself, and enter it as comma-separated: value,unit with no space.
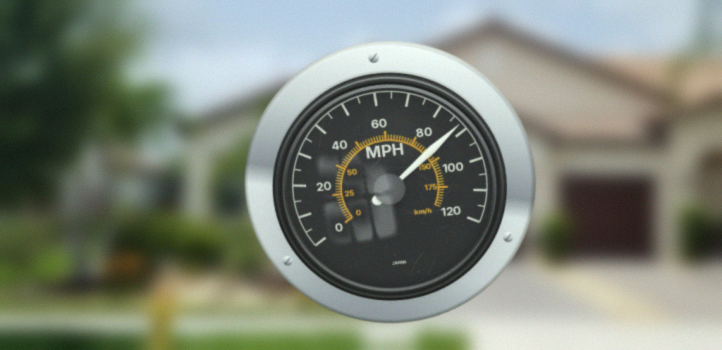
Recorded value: 87.5,mph
